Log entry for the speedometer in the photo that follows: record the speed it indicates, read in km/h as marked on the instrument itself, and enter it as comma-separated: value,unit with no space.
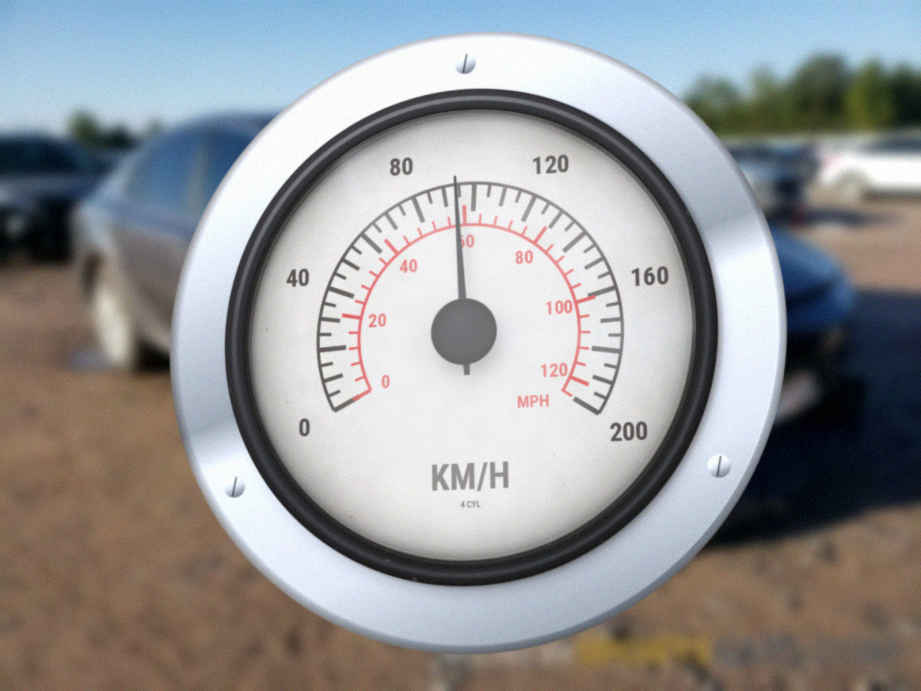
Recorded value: 95,km/h
